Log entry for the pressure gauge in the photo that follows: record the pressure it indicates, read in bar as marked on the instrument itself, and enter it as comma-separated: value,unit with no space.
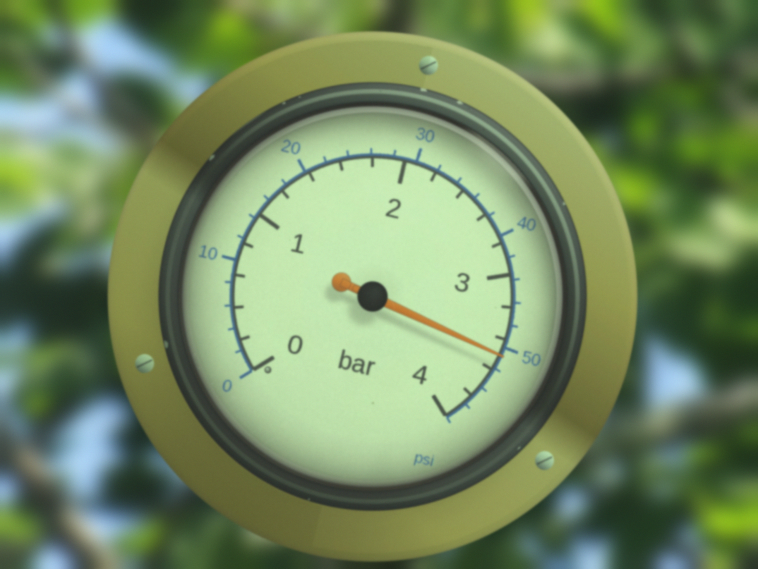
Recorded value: 3.5,bar
